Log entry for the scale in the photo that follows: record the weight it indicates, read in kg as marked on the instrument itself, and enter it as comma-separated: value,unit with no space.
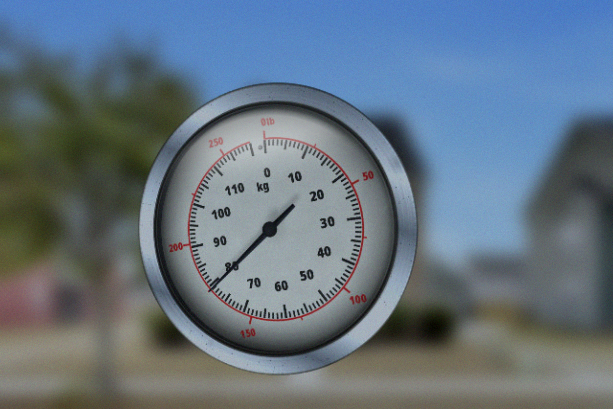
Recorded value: 79,kg
